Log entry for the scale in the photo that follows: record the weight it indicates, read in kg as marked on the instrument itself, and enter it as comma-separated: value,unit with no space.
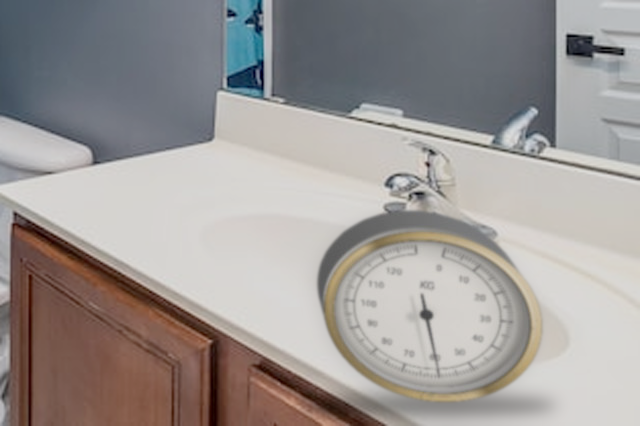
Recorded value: 60,kg
